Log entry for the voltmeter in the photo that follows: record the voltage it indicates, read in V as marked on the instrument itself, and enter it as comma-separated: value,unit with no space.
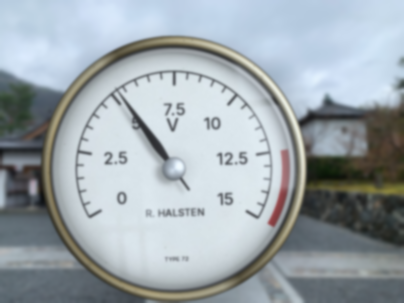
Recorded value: 5.25,V
